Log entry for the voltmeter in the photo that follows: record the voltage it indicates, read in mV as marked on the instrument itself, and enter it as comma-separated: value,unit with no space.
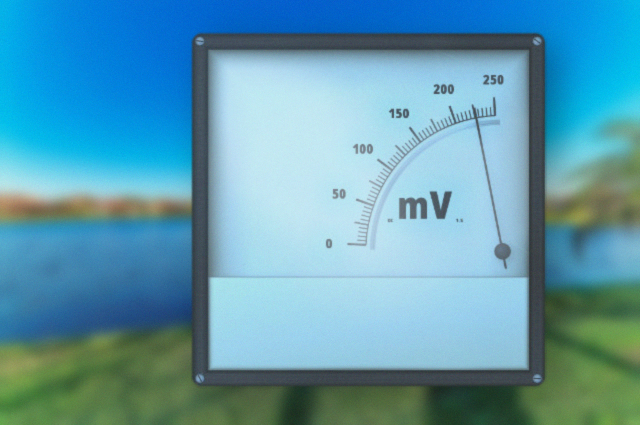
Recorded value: 225,mV
